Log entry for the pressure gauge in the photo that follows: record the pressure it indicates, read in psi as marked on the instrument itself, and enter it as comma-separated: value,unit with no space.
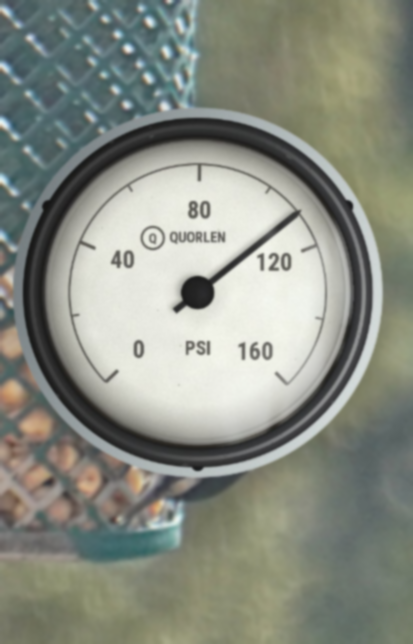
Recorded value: 110,psi
